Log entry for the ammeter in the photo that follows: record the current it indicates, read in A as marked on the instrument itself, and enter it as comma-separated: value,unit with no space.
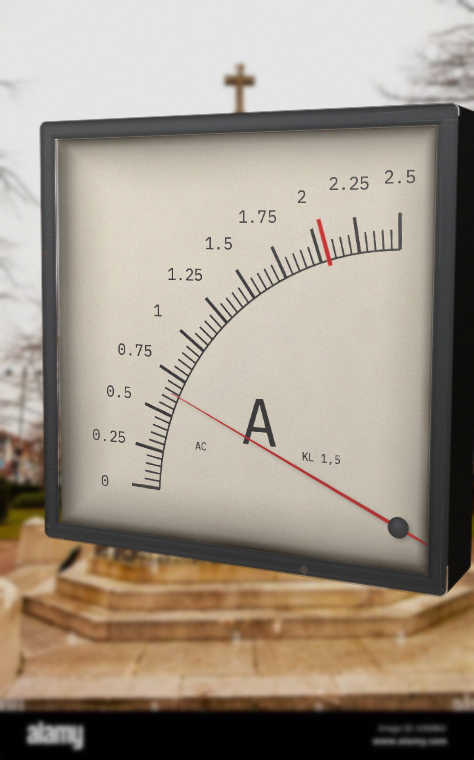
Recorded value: 0.65,A
